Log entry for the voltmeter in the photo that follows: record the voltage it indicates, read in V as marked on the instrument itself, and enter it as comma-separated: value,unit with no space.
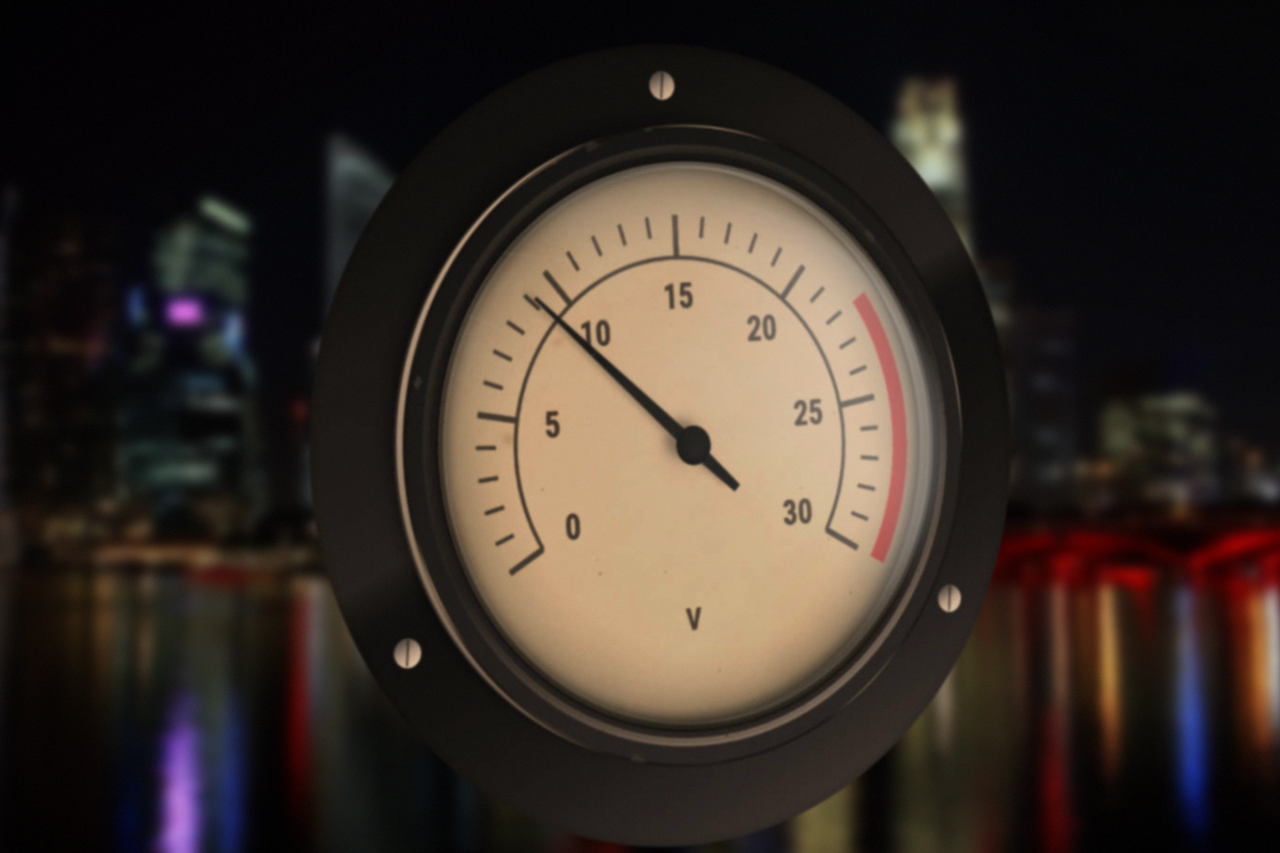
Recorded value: 9,V
